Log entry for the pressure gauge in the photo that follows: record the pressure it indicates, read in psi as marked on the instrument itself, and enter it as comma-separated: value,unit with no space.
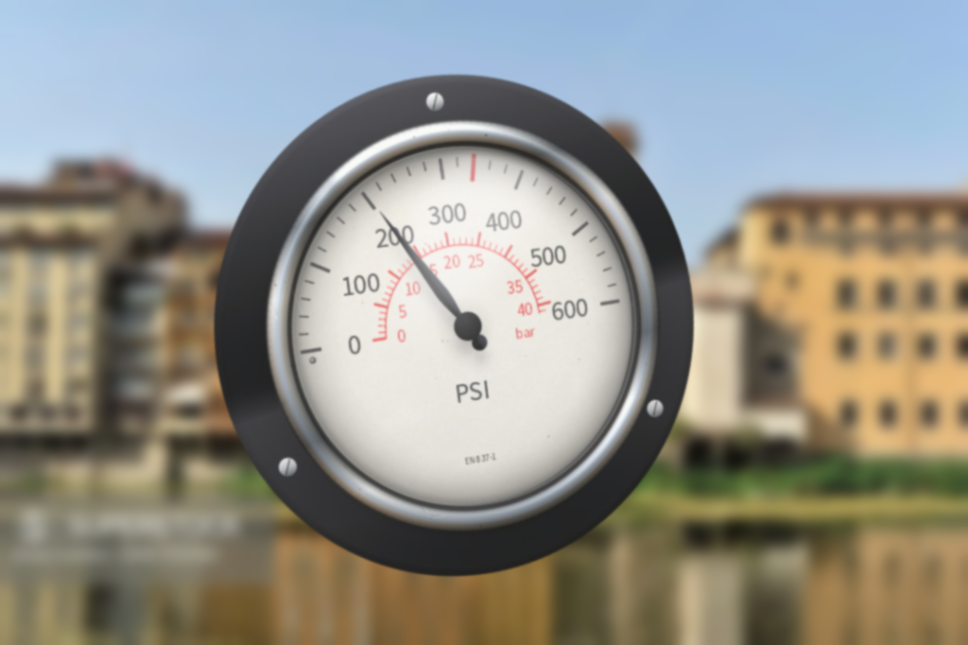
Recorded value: 200,psi
